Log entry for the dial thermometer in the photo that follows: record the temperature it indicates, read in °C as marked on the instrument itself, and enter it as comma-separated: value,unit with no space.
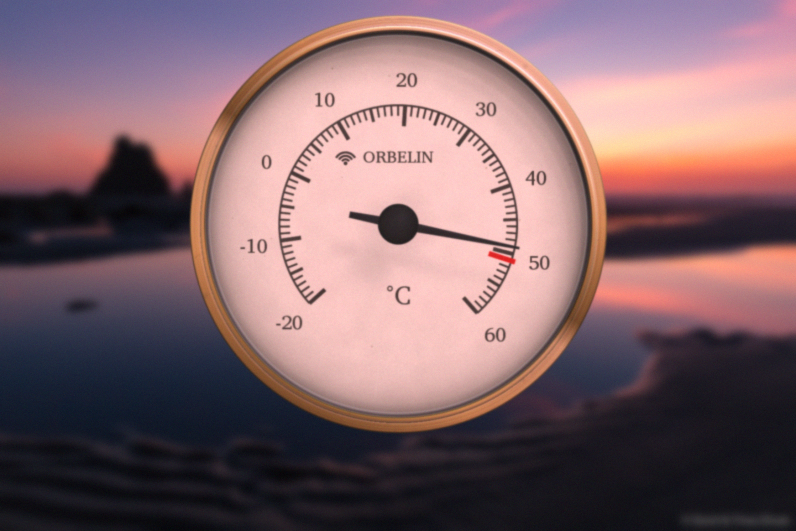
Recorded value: 49,°C
